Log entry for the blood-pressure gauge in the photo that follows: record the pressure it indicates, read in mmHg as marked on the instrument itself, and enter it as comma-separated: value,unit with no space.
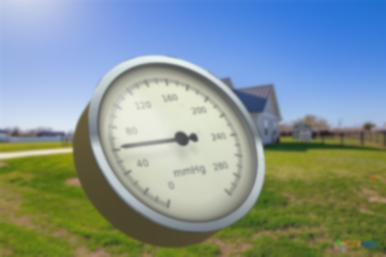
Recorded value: 60,mmHg
